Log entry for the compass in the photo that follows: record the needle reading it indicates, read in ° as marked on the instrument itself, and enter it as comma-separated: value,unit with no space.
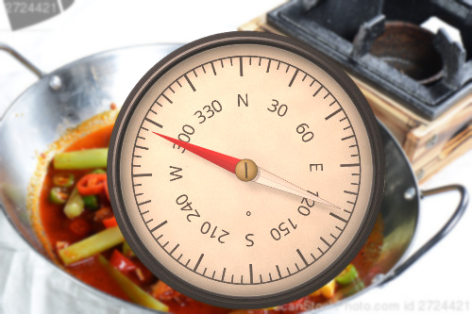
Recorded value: 295,°
